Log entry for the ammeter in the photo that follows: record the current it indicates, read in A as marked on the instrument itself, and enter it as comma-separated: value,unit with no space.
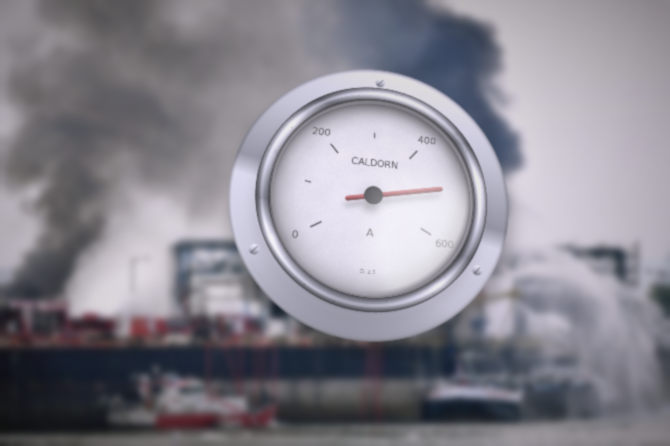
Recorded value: 500,A
